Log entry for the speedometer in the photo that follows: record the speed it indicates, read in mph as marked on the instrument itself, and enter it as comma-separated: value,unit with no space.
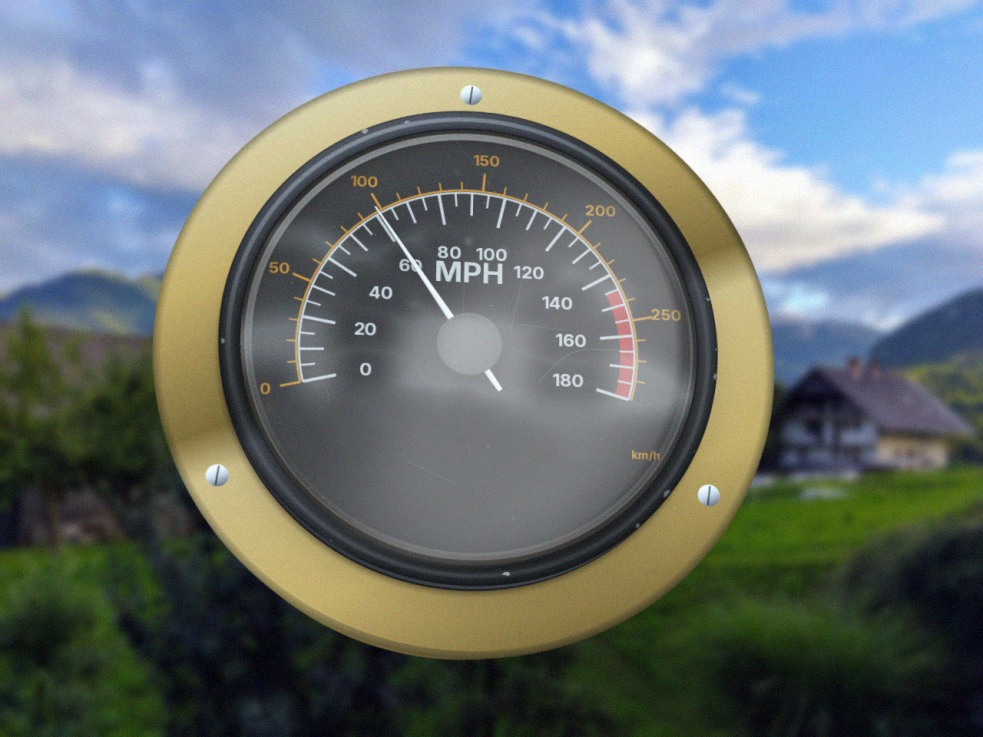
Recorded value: 60,mph
